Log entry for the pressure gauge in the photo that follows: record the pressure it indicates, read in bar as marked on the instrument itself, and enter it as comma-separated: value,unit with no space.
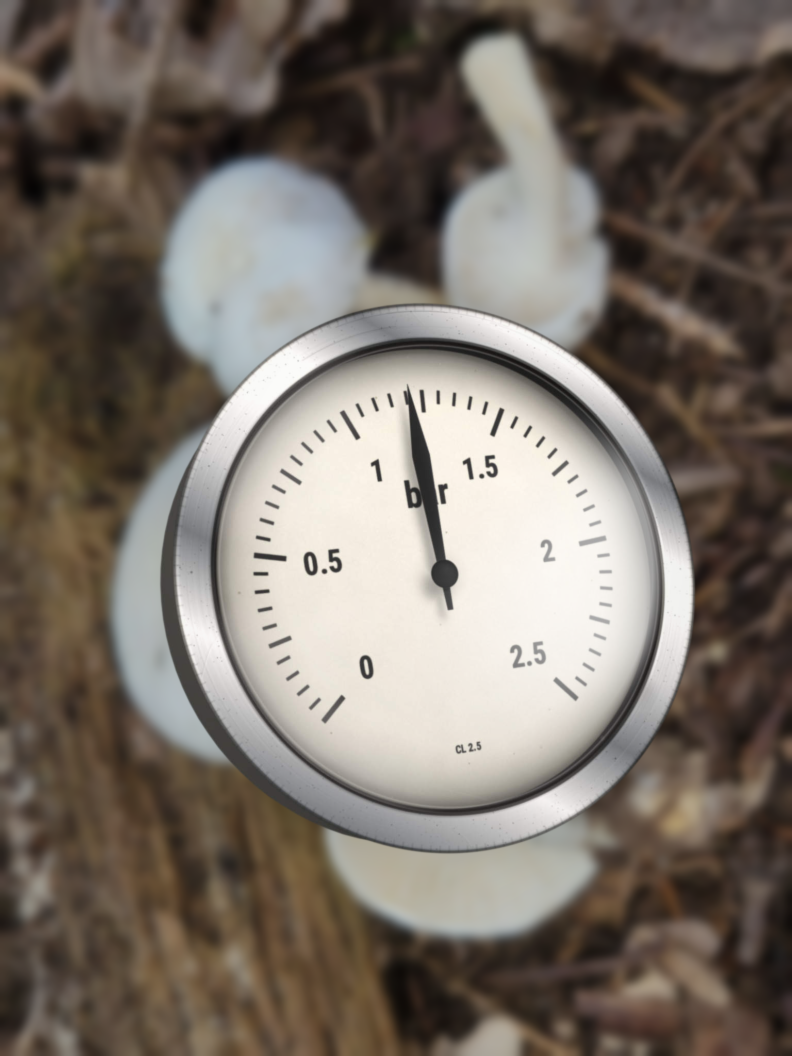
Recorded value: 1.2,bar
